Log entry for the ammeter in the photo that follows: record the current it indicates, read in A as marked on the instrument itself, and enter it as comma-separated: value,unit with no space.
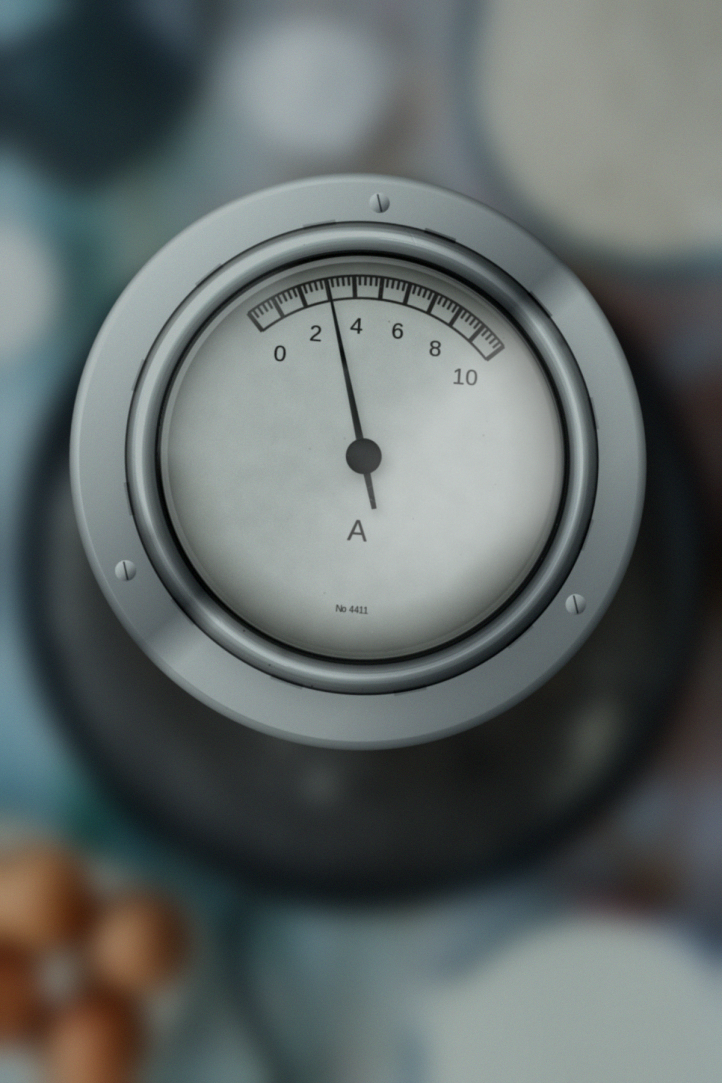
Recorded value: 3,A
